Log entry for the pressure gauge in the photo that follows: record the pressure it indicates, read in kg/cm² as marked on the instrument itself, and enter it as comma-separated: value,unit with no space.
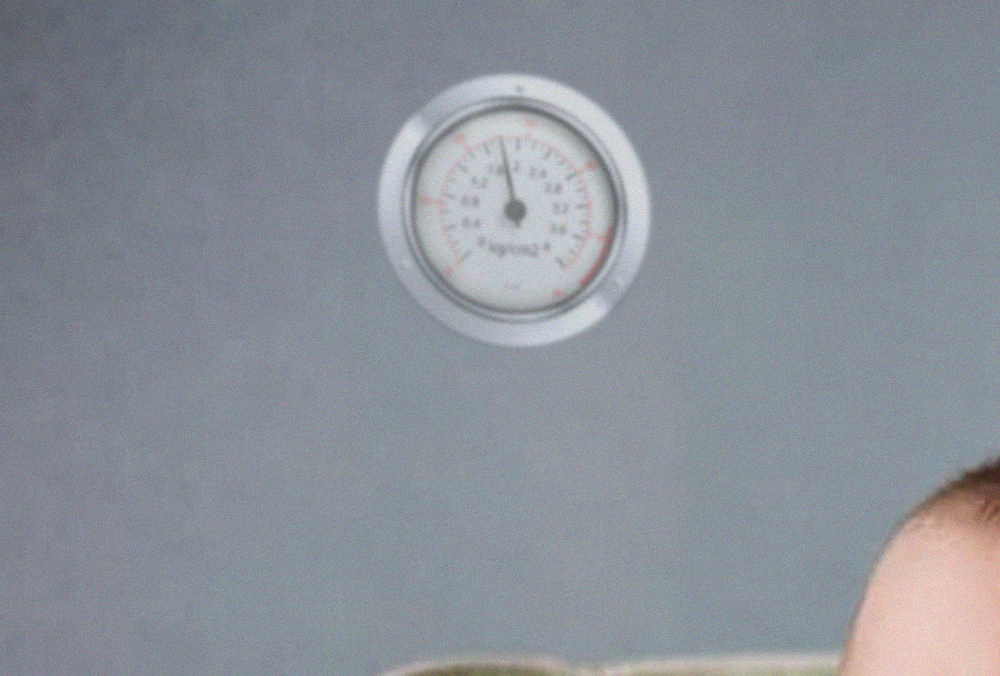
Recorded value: 1.8,kg/cm²
